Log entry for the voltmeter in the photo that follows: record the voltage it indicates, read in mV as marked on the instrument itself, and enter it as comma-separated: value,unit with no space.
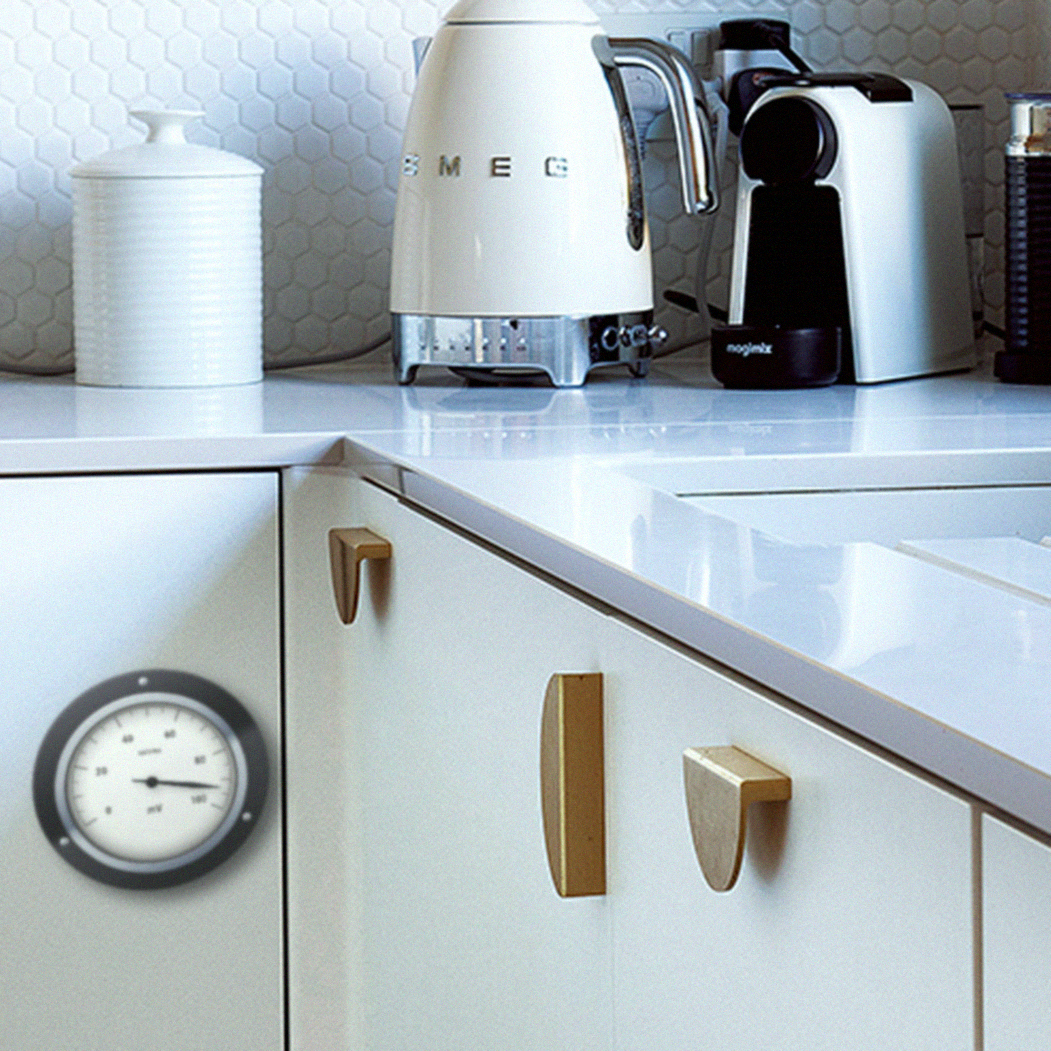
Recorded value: 92.5,mV
